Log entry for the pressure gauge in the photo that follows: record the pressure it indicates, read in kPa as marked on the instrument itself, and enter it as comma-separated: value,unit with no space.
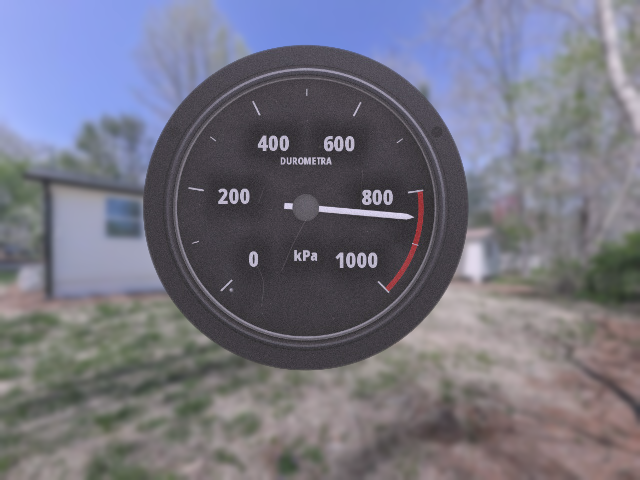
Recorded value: 850,kPa
